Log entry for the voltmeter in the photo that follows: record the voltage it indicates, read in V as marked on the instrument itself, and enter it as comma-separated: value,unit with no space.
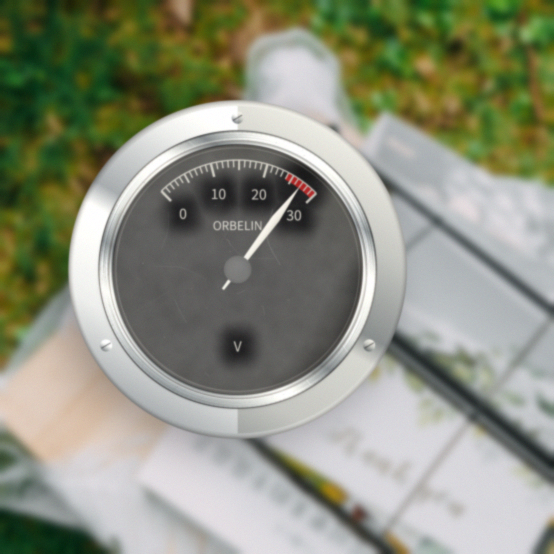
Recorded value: 27,V
